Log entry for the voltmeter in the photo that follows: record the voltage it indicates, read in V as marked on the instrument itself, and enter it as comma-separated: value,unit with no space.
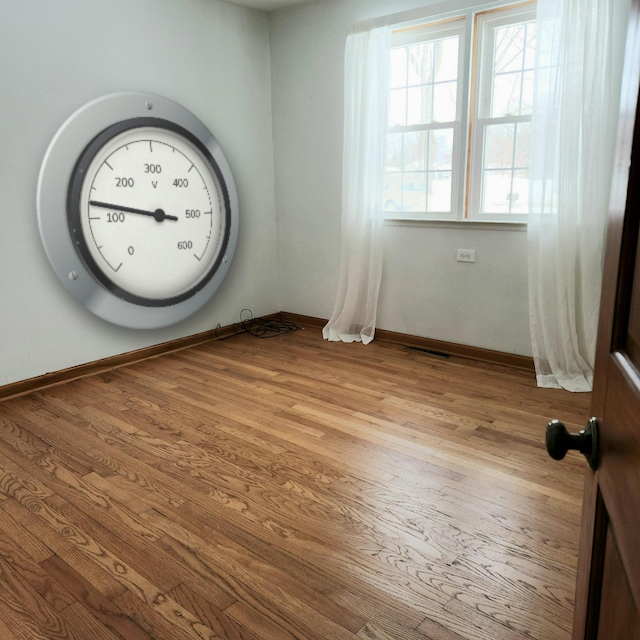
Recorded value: 125,V
